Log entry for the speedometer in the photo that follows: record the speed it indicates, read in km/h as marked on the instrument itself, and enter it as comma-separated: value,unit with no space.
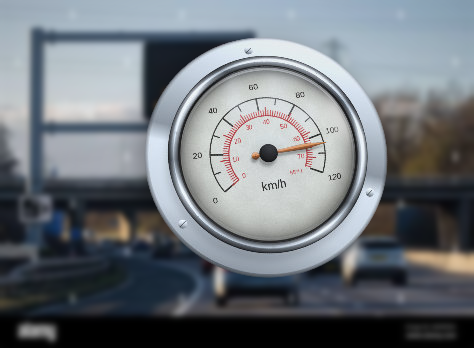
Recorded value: 105,km/h
